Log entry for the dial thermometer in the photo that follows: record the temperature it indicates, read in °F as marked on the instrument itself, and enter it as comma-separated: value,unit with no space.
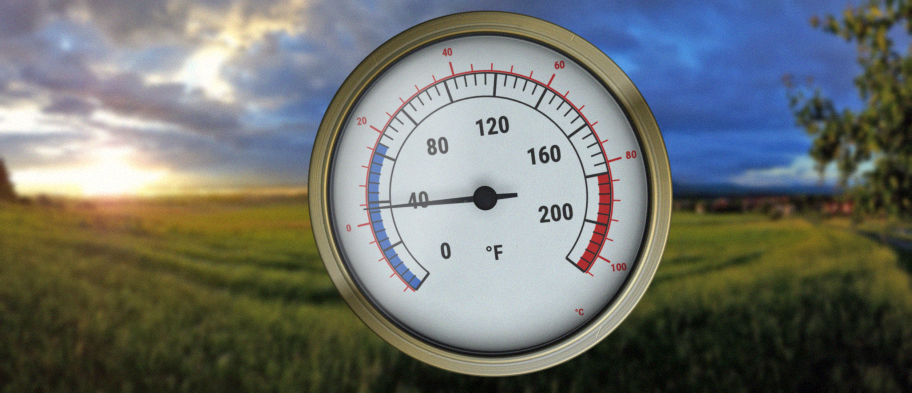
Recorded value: 38,°F
